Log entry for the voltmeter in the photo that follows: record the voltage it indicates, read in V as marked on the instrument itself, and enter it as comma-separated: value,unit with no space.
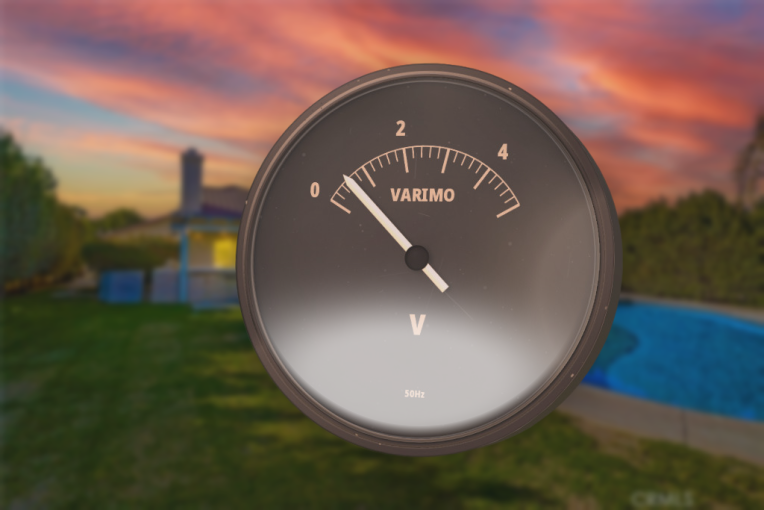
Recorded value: 0.6,V
